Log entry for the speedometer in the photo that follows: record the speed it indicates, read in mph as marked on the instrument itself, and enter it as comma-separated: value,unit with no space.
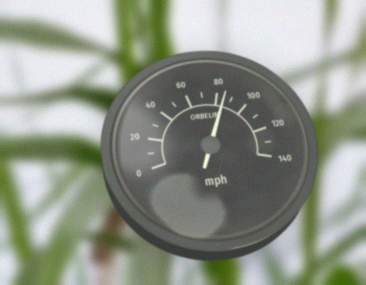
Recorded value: 85,mph
